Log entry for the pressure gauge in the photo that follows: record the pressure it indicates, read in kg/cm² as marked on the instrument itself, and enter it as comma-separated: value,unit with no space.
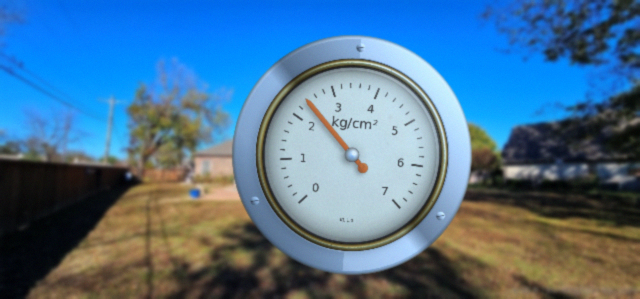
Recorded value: 2.4,kg/cm²
